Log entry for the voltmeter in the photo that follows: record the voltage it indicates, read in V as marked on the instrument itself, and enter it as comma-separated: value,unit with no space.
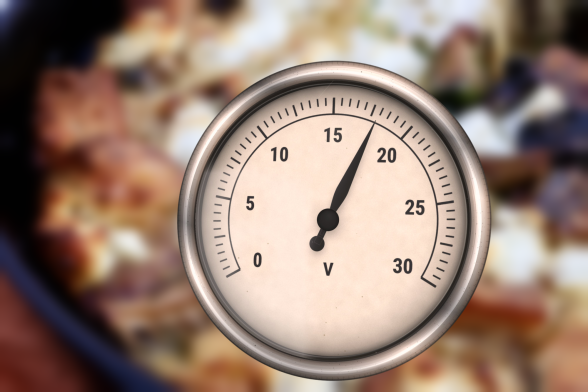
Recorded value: 18,V
